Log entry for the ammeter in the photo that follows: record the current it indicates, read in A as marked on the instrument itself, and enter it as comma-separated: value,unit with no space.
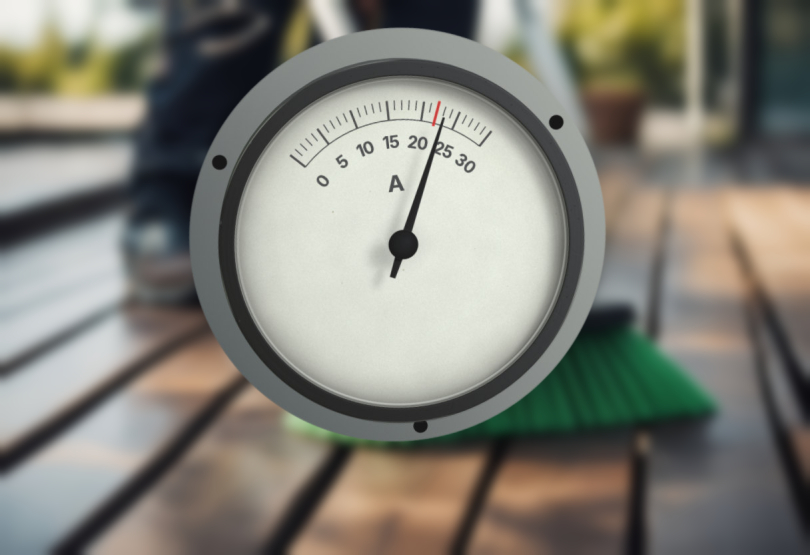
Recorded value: 23,A
